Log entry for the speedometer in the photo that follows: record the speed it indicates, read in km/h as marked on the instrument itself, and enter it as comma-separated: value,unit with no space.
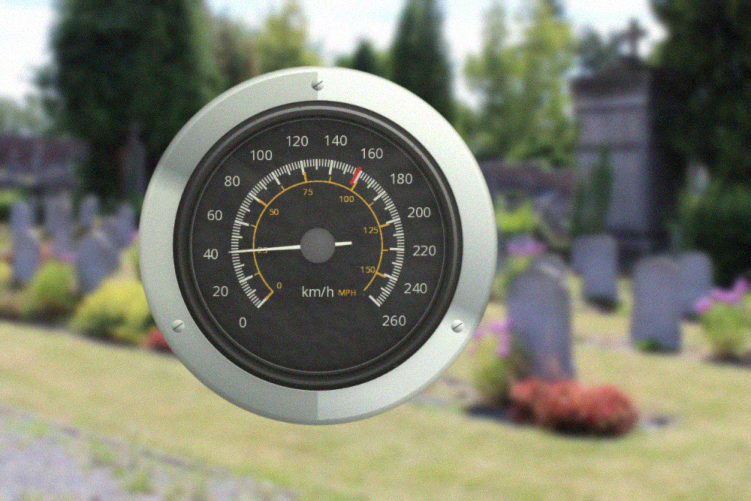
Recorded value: 40,km/h
